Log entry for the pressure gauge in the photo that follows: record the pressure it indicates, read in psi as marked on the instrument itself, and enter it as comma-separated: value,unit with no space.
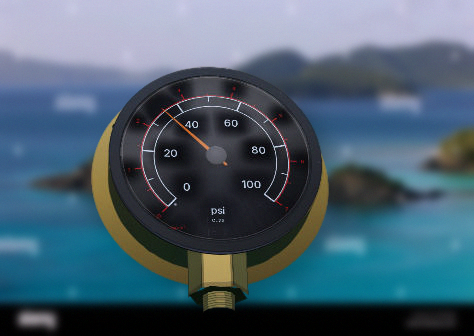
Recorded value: 35,psi
